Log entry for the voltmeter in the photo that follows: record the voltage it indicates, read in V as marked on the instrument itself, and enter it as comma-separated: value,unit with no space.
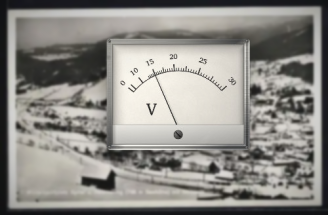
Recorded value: 15,V
